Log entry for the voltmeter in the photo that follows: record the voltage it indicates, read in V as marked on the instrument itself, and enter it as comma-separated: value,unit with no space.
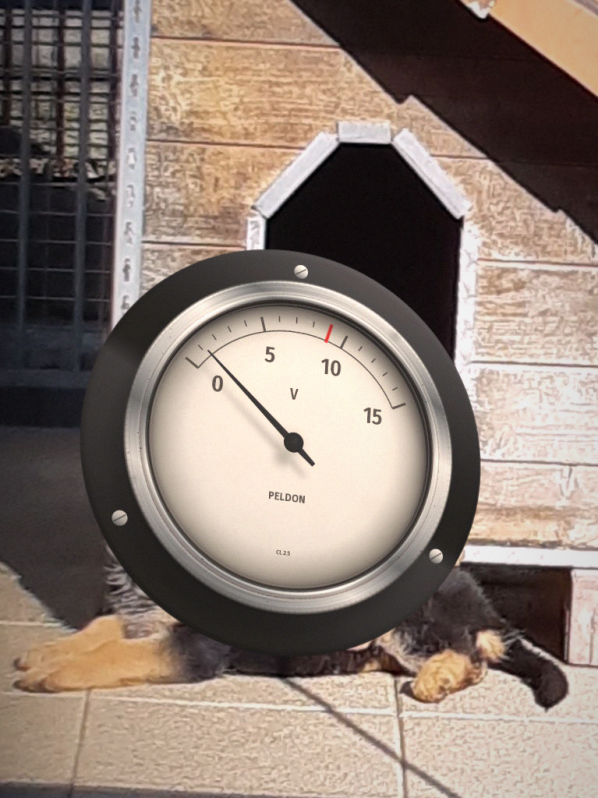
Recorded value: 1,V
